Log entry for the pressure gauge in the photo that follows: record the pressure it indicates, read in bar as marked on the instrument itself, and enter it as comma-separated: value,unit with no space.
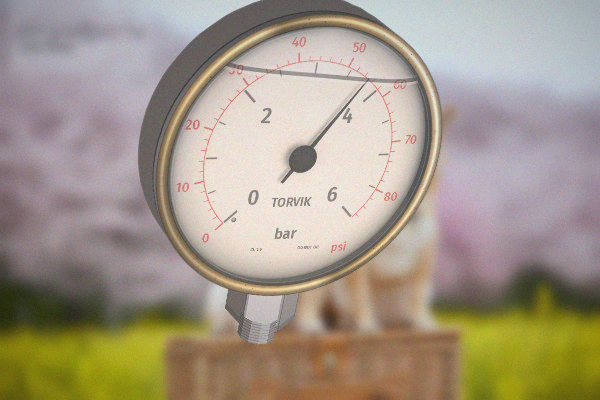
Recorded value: 3.75,bar
